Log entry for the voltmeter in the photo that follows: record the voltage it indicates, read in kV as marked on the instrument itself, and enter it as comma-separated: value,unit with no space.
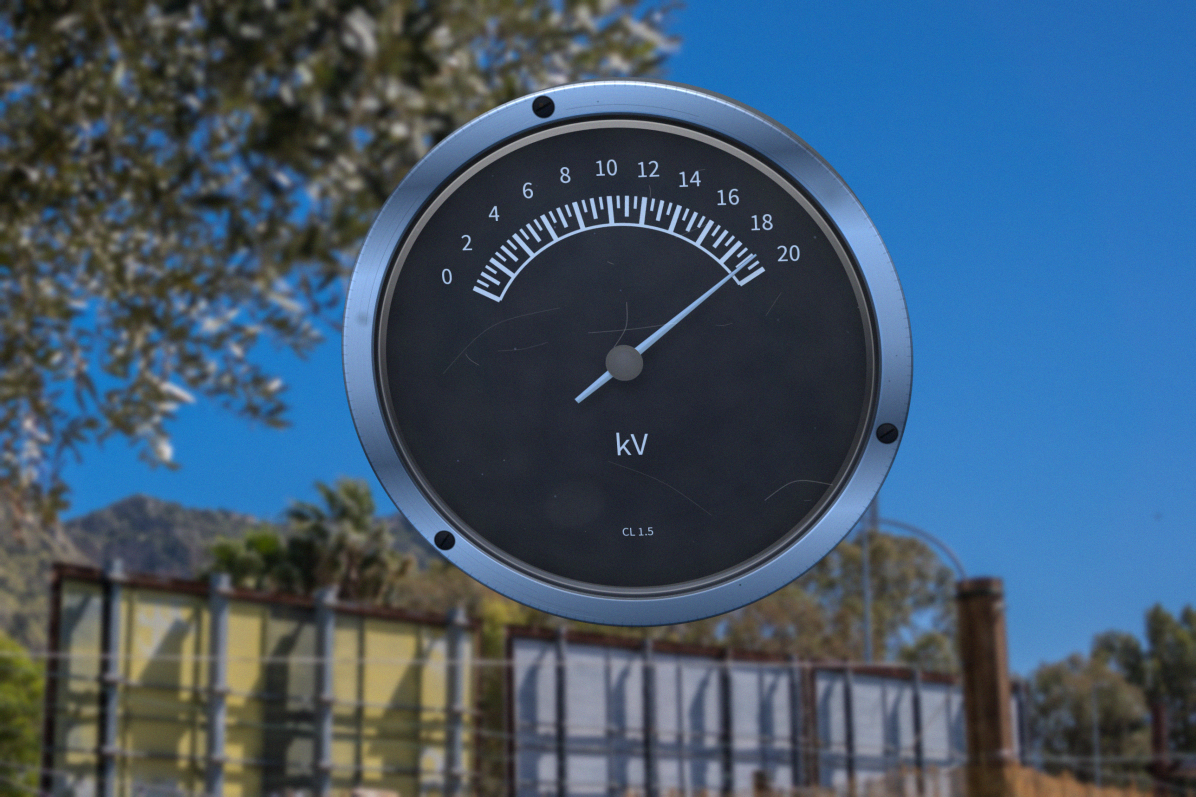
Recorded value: 19,kV
